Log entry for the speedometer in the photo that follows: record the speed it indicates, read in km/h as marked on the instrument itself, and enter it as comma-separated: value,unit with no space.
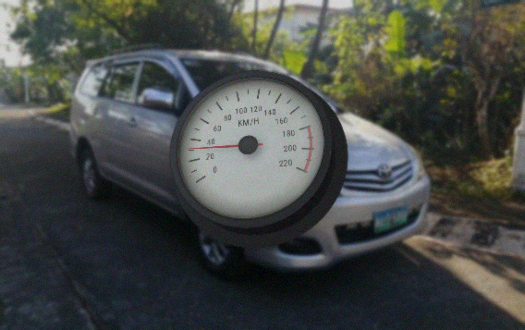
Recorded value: 30,km/h
